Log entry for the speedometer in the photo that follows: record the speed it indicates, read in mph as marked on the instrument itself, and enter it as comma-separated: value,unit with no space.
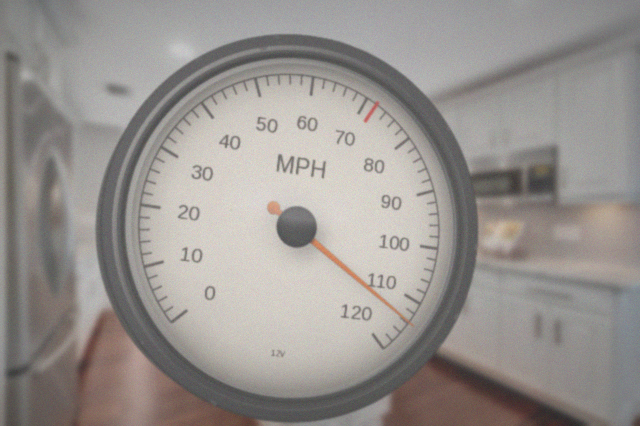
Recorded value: 114,mph
